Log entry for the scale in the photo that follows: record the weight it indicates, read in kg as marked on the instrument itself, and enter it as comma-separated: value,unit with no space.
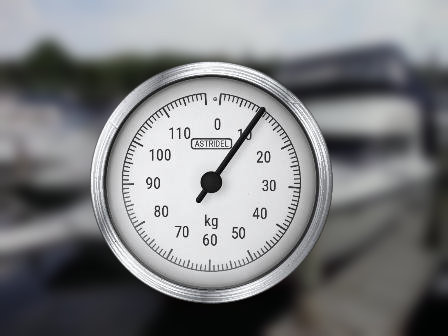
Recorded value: 10,kg
